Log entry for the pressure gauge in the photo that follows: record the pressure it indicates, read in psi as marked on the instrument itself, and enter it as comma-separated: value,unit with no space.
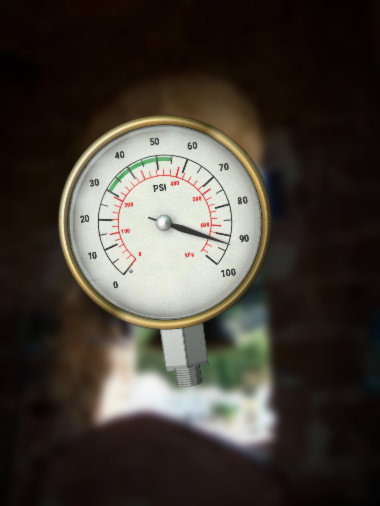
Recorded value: 92.5,psi
